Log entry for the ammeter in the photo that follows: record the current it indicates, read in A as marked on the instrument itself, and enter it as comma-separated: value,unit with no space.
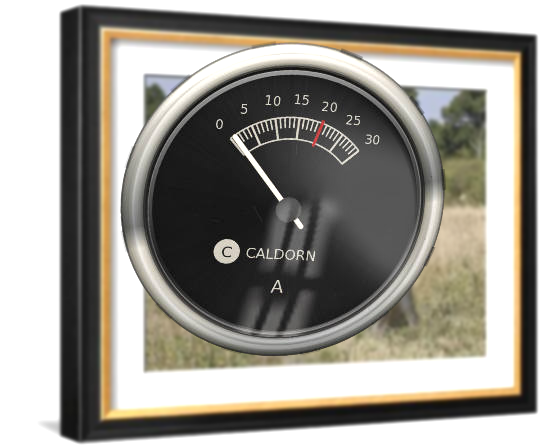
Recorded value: 1,A
